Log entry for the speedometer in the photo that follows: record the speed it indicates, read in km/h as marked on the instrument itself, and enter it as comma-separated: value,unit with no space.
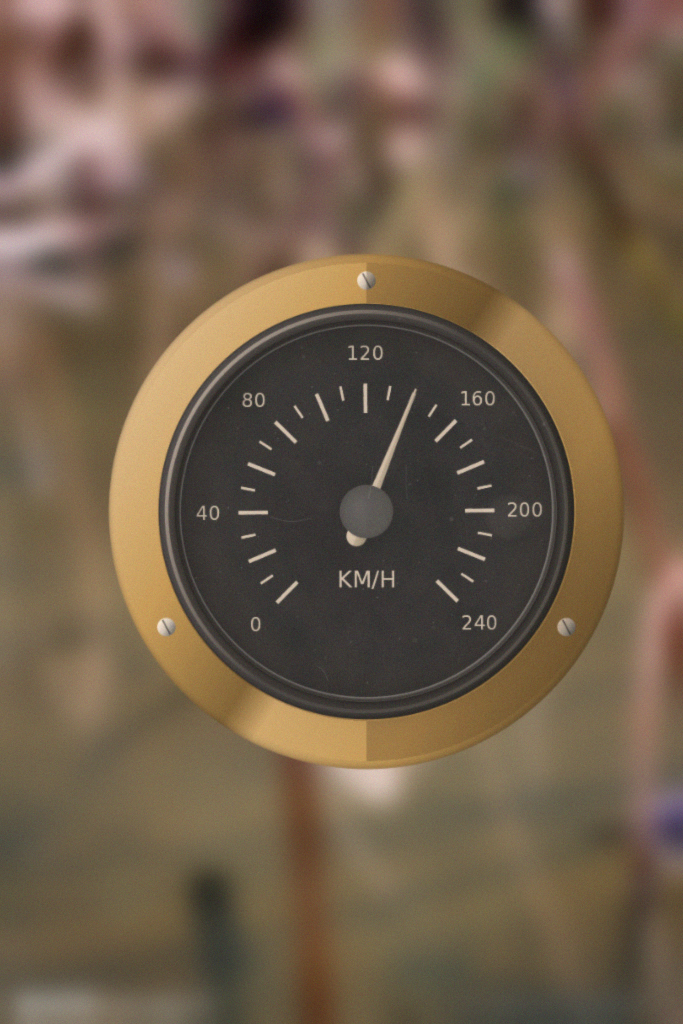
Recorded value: 140,km/h
